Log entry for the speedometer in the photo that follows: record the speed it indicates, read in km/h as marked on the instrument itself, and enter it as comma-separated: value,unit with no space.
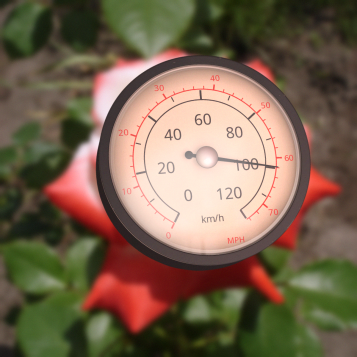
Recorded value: 100,km/h
